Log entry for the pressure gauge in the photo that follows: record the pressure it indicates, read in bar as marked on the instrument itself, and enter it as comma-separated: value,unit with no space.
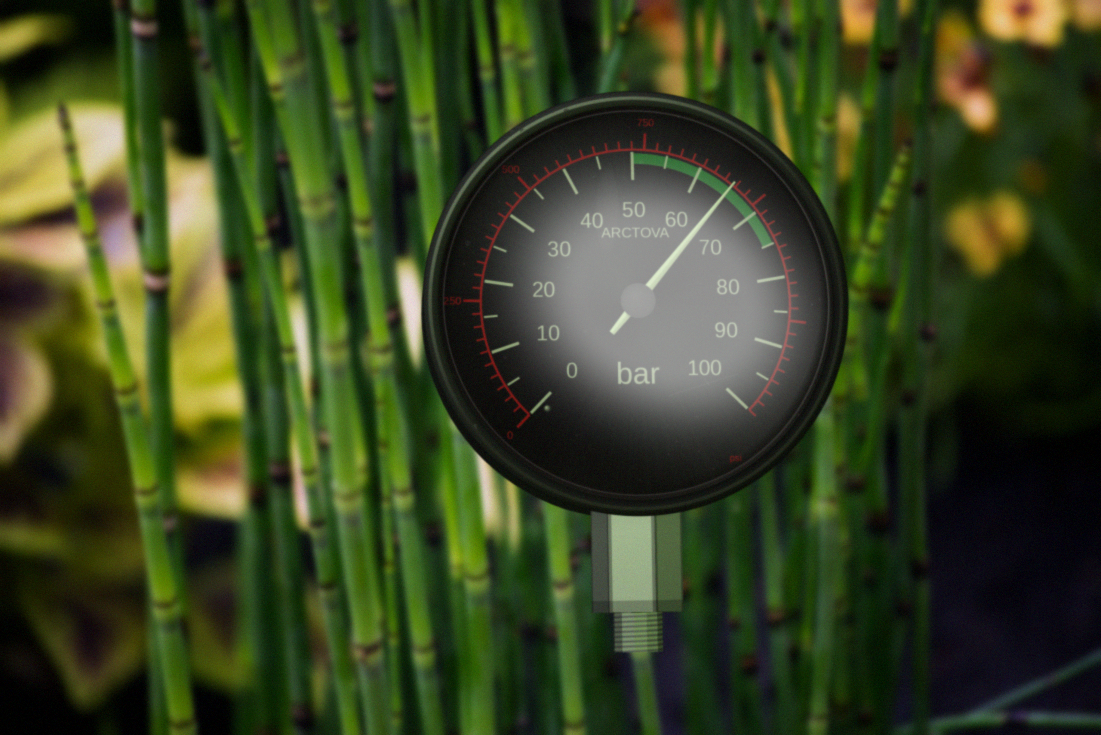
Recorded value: 65,bar
